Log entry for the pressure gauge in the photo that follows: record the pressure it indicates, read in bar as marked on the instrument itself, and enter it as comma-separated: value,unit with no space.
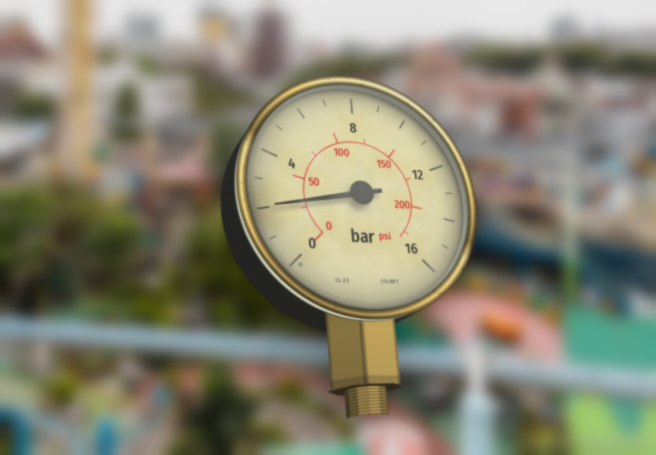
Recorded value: 2,bar
